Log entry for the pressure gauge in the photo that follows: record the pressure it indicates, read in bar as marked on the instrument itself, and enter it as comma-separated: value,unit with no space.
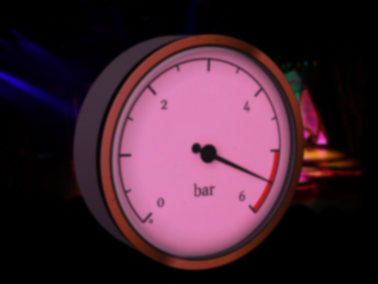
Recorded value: 5.5,bar
